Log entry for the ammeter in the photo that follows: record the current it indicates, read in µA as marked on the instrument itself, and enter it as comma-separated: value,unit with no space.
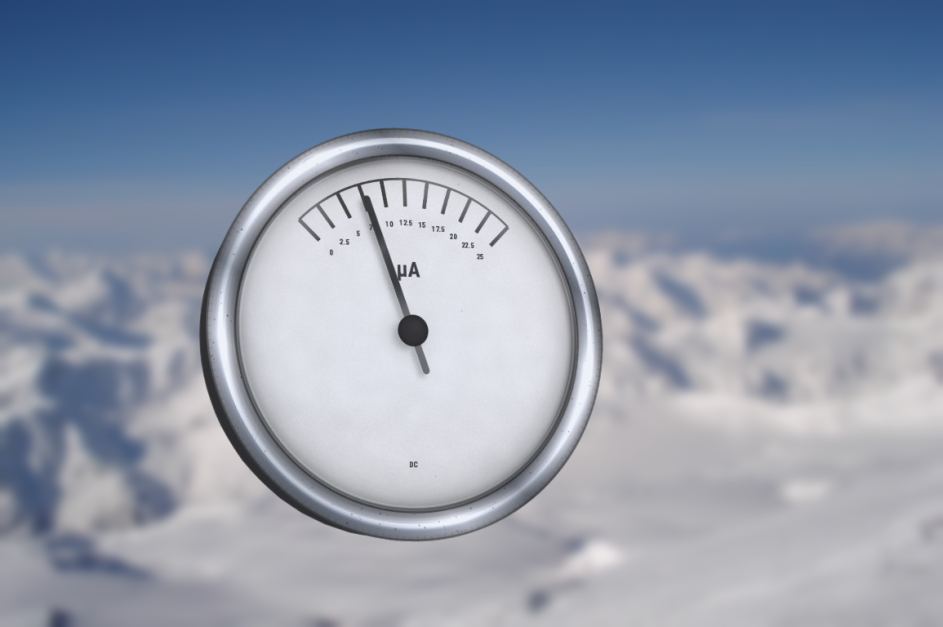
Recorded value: 7.5,µA
